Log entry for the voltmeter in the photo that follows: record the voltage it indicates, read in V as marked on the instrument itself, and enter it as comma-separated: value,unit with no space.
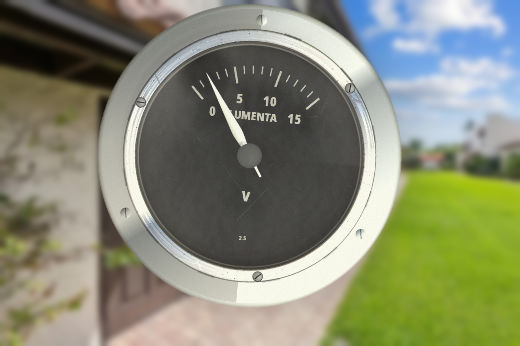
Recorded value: 2,V
